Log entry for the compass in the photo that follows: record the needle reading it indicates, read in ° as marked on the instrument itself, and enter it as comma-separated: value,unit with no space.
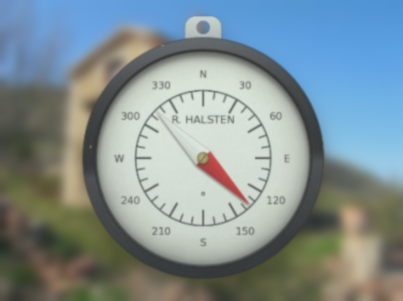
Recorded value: 135,°
